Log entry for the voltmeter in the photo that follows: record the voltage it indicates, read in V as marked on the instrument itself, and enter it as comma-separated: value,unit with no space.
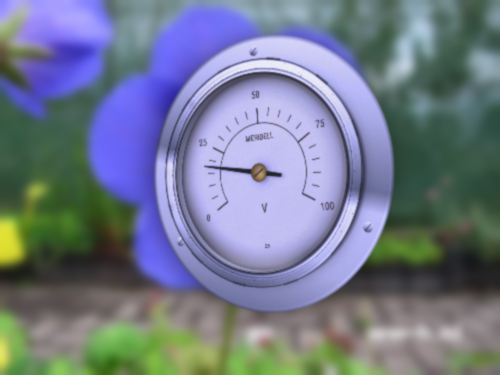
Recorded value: 17.5,V
